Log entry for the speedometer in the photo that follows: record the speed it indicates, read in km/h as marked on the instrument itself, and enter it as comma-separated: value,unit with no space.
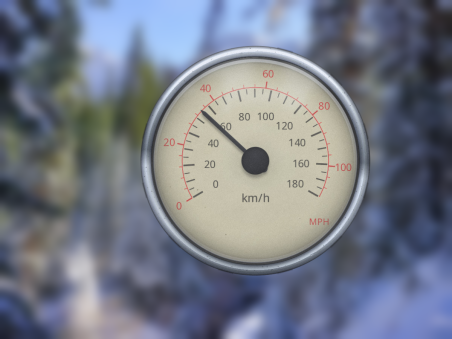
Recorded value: 55,km/h
